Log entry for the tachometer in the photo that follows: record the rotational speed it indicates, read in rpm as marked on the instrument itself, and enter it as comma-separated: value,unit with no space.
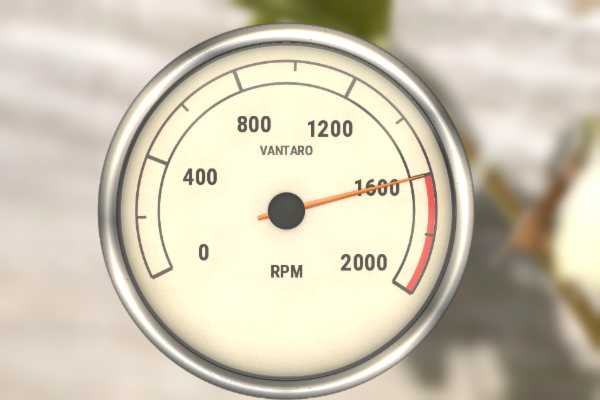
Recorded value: 1600,rpm
